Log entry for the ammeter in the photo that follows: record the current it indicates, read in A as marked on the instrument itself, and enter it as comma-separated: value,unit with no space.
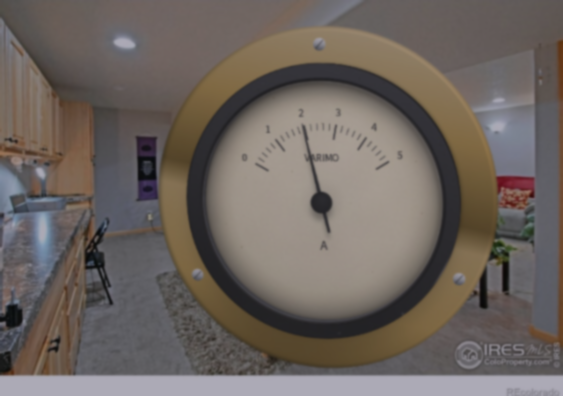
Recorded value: 2,A
